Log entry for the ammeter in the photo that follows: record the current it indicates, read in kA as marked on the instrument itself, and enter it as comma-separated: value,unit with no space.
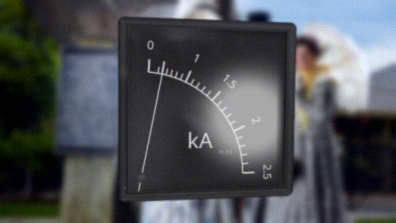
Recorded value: 0.5,kA
